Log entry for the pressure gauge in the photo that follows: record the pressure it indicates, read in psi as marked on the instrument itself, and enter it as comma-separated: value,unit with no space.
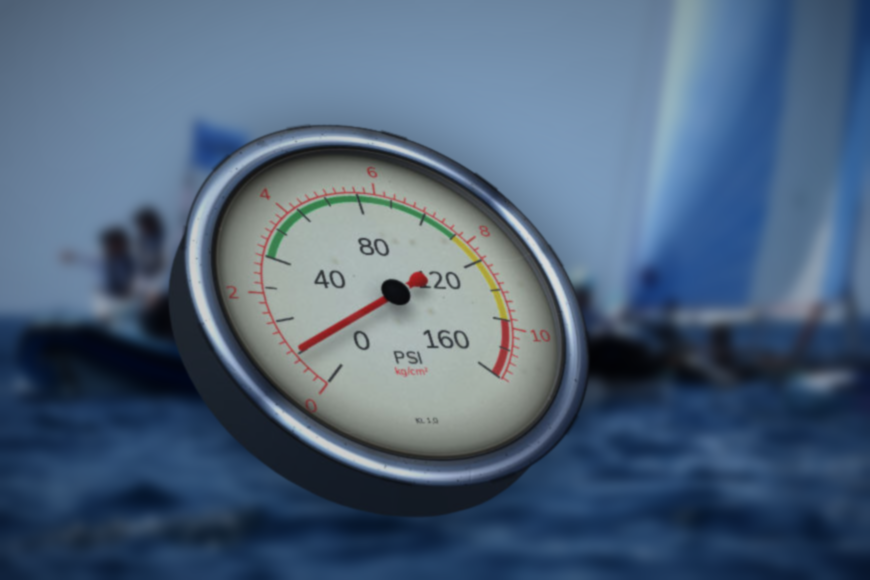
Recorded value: 10,psi
